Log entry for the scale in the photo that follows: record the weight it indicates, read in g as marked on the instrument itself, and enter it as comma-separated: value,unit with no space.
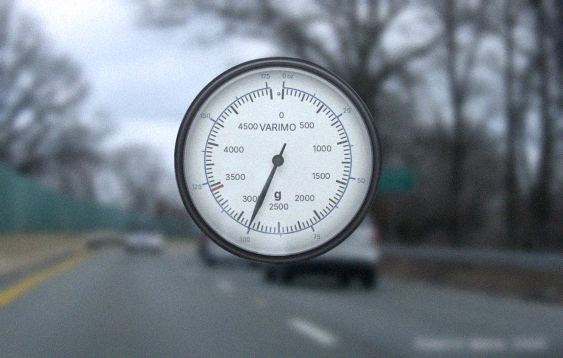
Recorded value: 2850,g
